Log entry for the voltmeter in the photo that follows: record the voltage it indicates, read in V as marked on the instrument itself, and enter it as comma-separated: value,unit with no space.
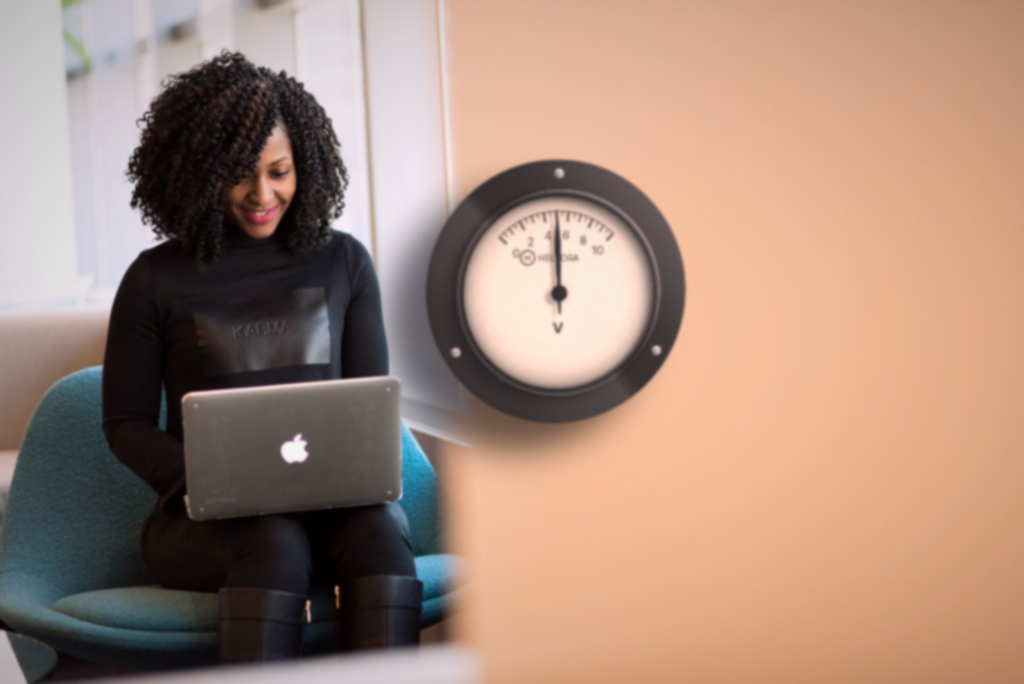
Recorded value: 5,V
